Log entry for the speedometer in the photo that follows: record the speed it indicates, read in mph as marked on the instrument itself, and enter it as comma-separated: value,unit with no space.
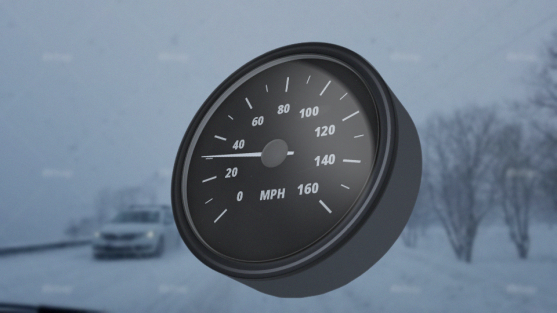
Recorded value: 30,mph
